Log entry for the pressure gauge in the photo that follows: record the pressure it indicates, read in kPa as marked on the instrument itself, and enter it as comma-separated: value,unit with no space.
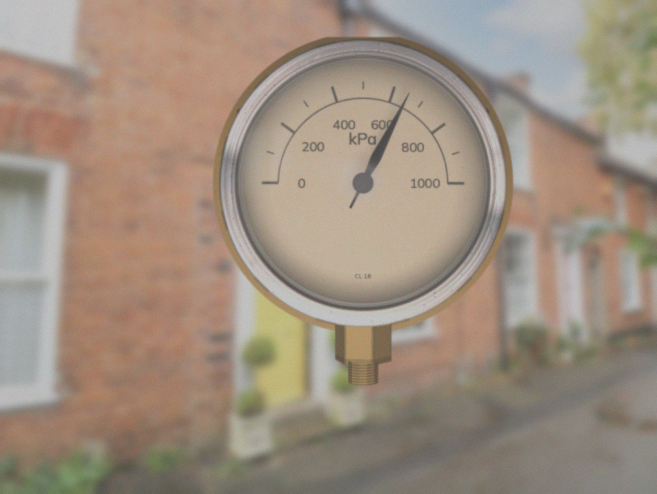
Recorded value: 650,kPa
